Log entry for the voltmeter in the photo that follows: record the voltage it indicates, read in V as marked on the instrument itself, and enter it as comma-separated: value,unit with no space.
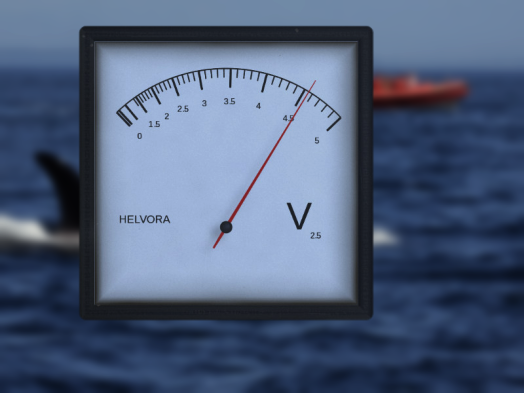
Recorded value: 4.55,V
